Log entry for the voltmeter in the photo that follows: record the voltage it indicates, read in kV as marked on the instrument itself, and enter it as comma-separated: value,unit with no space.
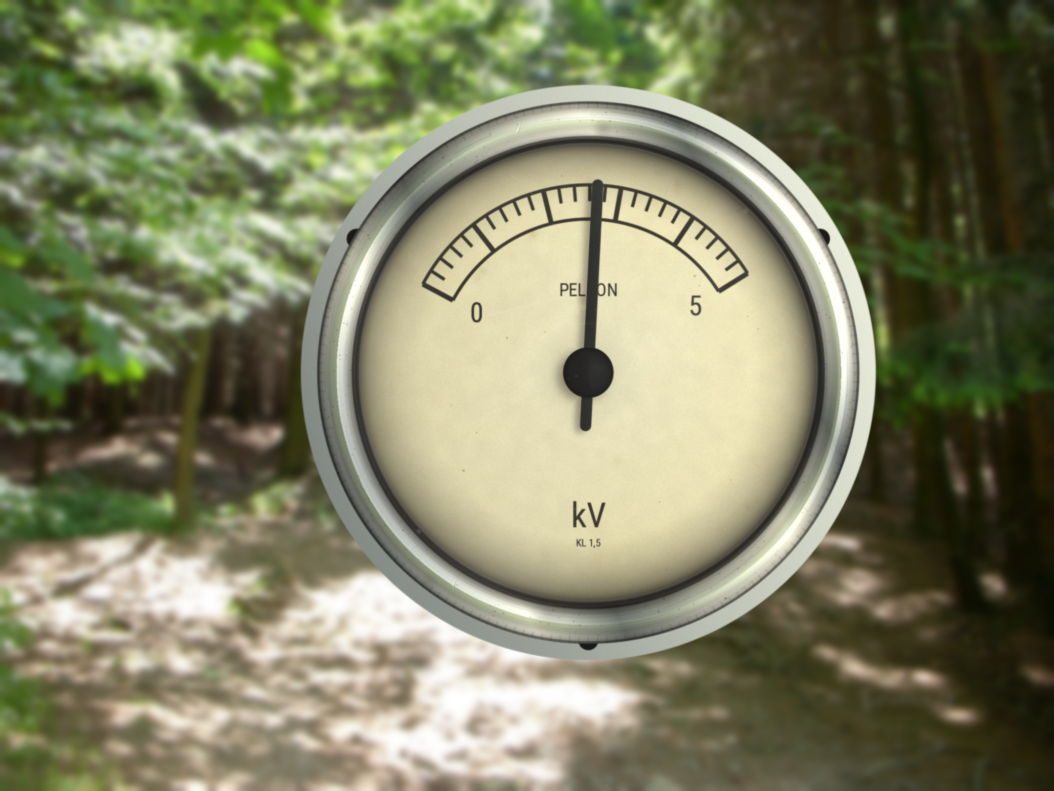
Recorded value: 2.7,kV
